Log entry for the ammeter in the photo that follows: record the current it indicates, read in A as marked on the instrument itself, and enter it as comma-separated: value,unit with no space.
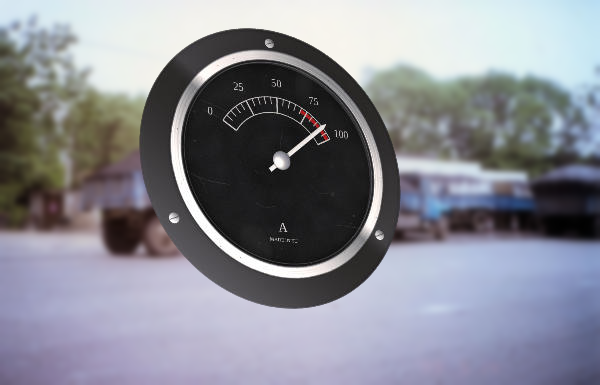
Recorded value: 90,A
